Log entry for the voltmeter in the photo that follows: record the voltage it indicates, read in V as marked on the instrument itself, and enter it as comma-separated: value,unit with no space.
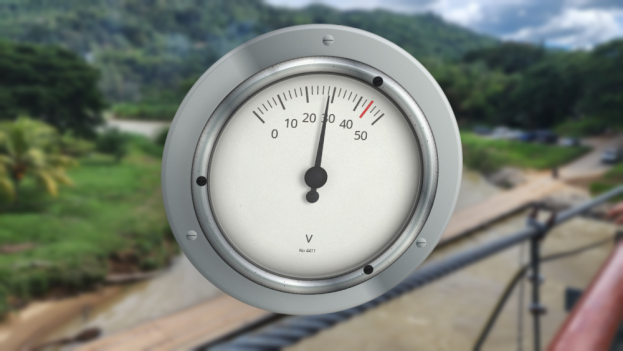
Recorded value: 28,V
